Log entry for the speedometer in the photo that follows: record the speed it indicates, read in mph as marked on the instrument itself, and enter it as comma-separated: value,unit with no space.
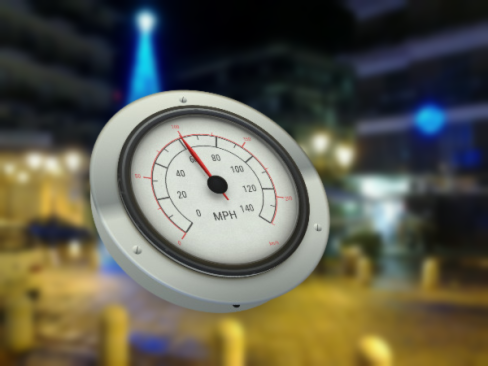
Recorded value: 60,mph
